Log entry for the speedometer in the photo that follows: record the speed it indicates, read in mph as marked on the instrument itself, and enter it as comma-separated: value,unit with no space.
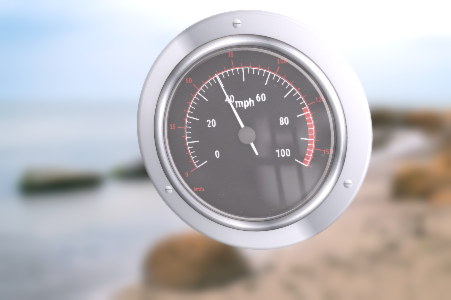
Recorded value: 40,mph
